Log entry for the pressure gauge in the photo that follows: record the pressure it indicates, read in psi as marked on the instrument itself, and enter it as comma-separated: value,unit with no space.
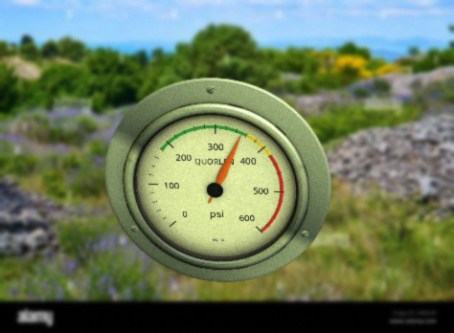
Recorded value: 350,psi
